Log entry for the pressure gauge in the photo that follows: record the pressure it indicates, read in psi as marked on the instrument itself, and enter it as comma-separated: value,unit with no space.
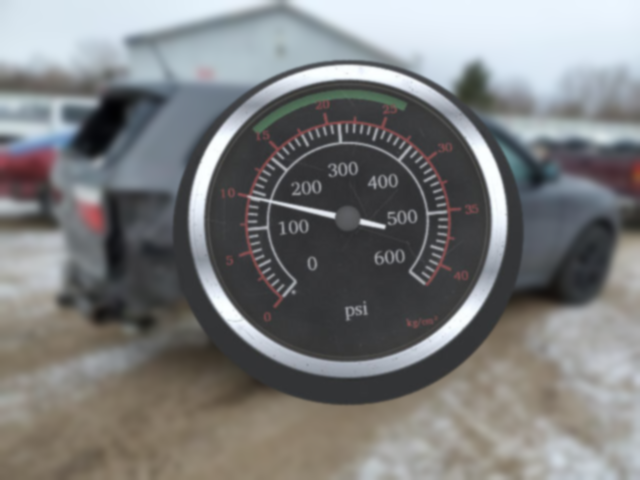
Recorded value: 140,psi
